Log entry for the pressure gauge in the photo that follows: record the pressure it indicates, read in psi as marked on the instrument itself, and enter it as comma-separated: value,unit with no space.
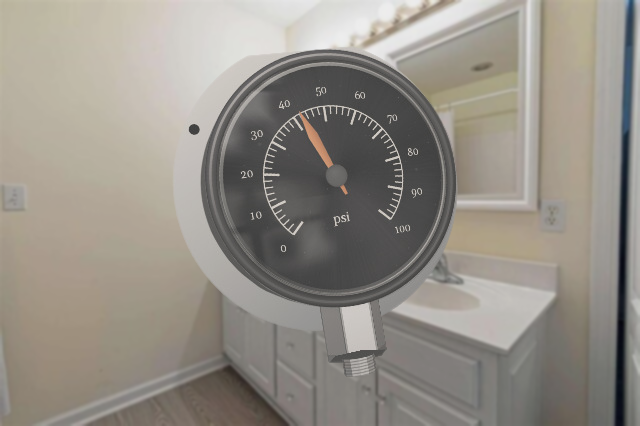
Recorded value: 42,psi
